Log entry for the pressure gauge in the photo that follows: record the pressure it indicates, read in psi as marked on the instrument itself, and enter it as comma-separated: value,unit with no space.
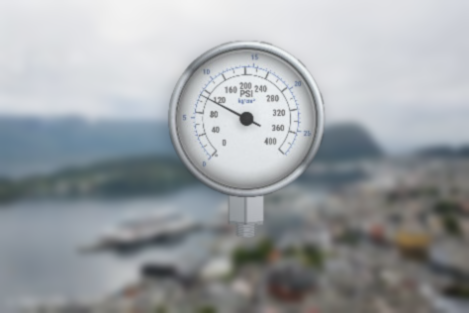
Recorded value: 110,psi
